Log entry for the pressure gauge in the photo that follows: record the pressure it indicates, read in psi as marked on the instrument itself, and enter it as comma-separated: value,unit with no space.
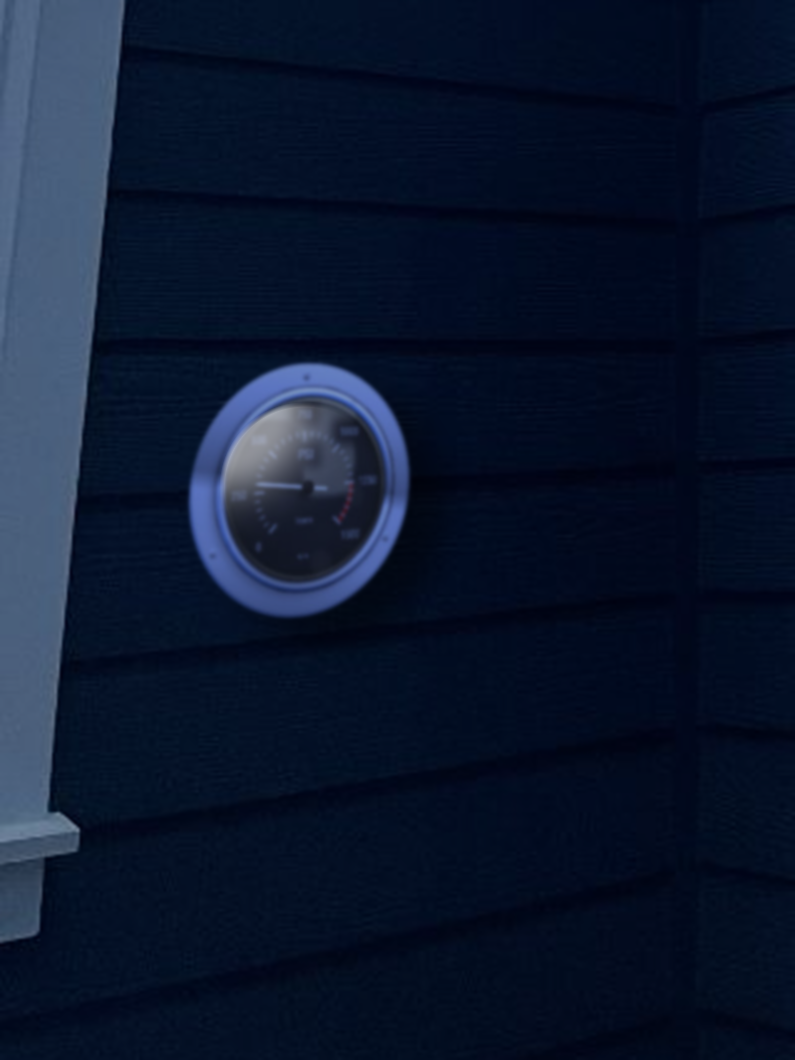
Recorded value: 300,psi
